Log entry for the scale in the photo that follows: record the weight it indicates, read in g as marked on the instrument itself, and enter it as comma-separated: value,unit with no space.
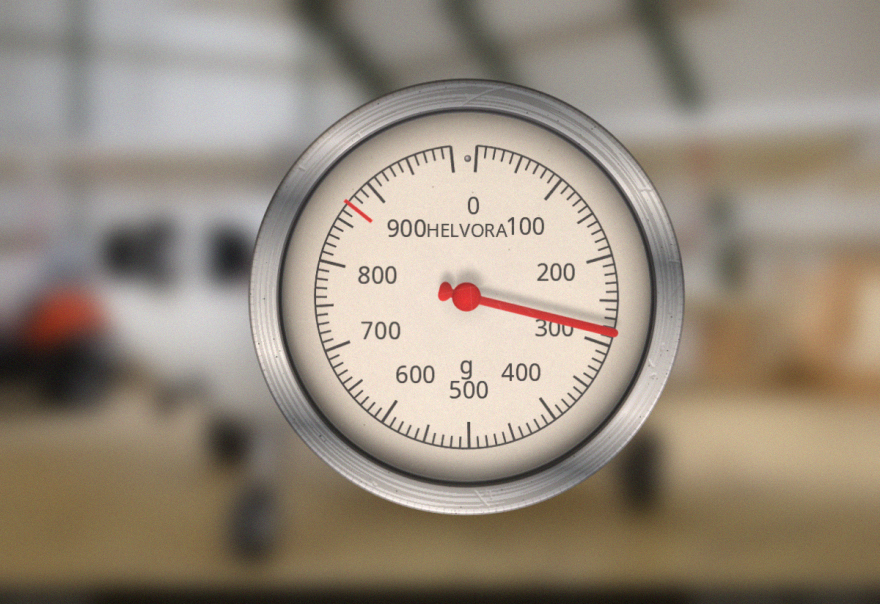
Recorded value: 285,g
